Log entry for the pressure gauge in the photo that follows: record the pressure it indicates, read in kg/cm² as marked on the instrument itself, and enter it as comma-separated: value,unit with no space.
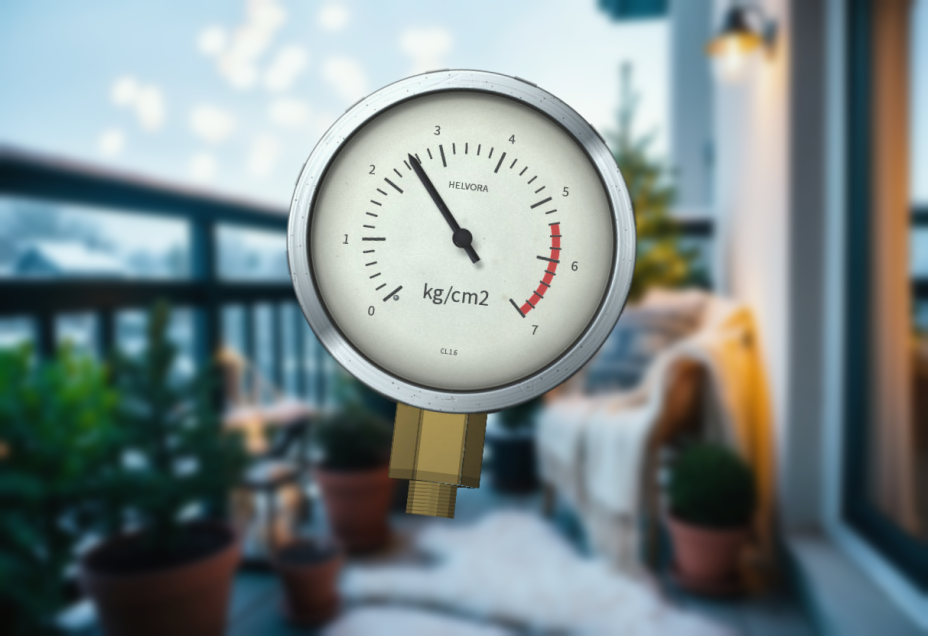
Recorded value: 2.5,kg/cm²
